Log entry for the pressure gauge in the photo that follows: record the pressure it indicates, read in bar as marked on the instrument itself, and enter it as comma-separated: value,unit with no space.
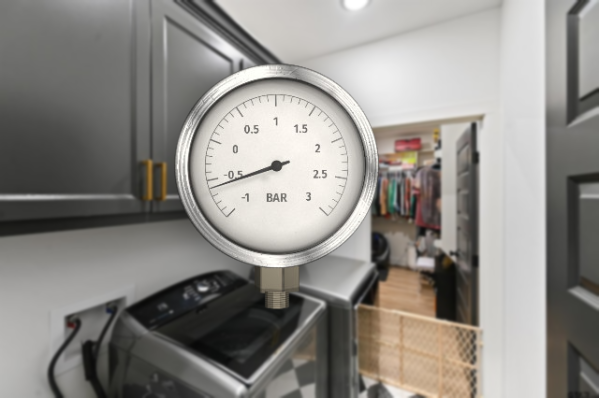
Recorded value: -0.6,bar
